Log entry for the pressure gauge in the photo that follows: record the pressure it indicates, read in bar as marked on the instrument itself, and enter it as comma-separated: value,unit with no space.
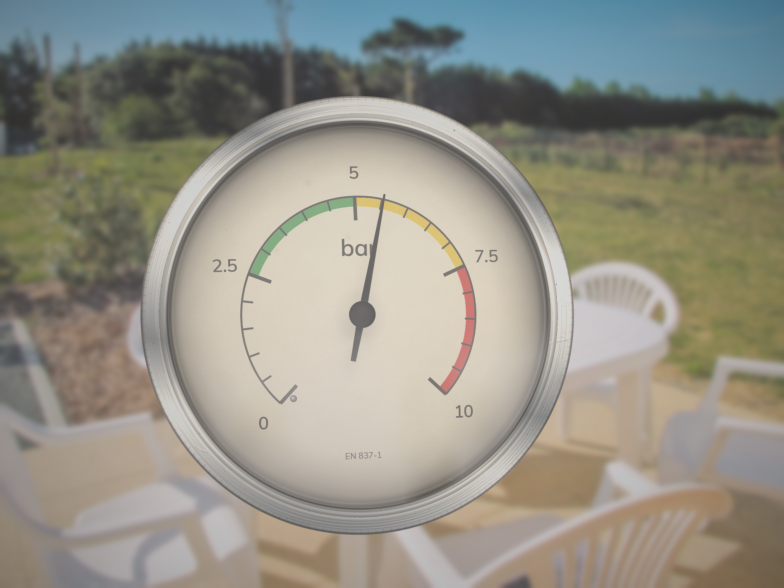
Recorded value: 5.5,bar
